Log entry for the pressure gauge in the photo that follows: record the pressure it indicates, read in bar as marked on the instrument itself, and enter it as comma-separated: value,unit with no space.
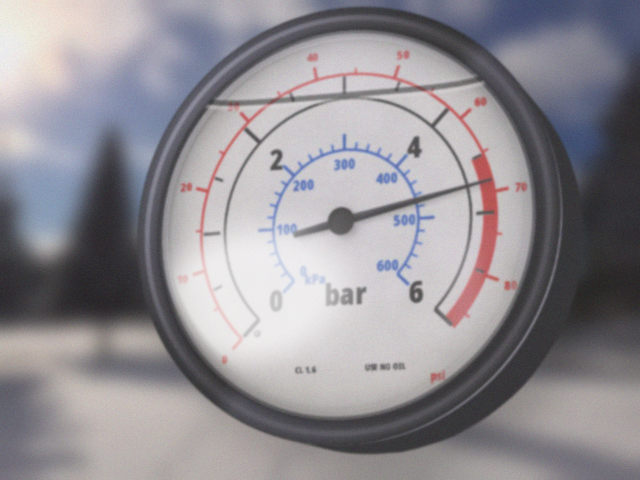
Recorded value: 4.75,bar
